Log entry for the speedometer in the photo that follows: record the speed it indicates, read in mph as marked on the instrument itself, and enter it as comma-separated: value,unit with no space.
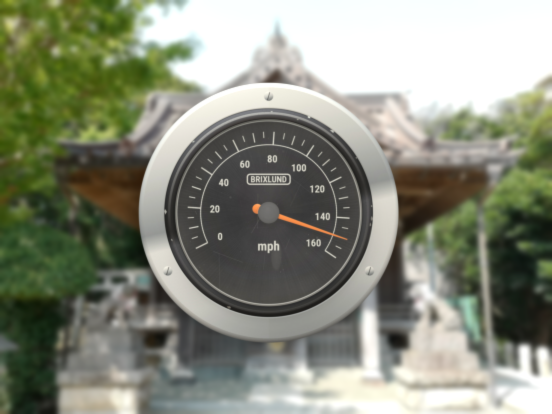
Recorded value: 150,mph
